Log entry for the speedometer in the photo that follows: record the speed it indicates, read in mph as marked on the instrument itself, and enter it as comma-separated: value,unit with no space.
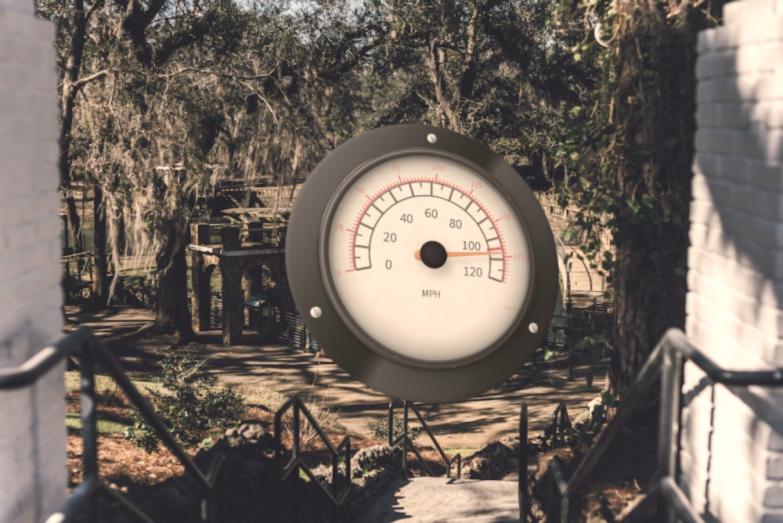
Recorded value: 107.5,mph
